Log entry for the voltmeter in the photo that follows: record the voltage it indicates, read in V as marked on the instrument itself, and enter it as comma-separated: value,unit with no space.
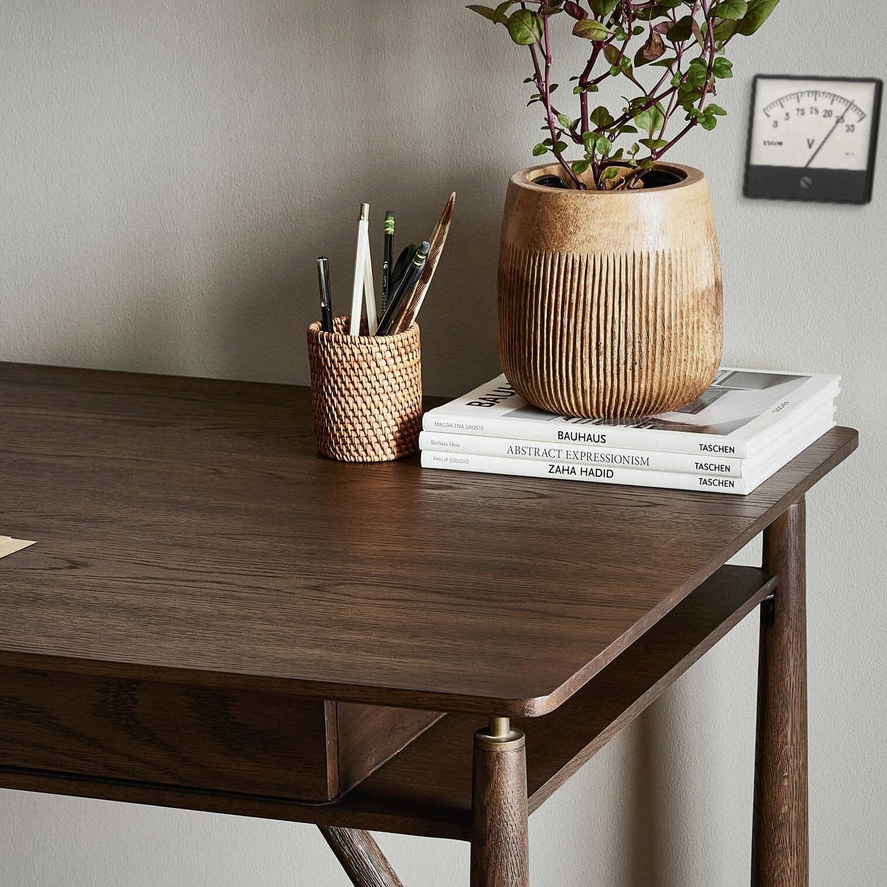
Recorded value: 25,V
